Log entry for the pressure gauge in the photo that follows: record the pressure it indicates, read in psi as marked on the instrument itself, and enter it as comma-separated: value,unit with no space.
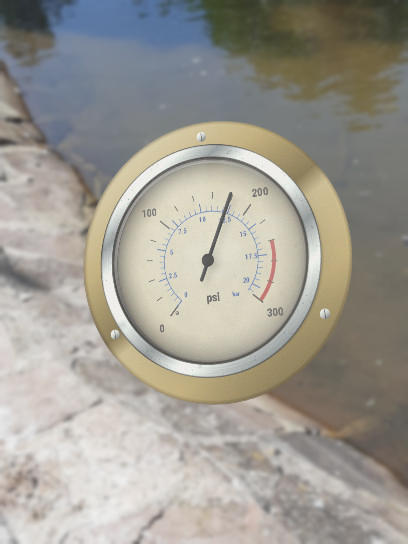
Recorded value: 180,psi
